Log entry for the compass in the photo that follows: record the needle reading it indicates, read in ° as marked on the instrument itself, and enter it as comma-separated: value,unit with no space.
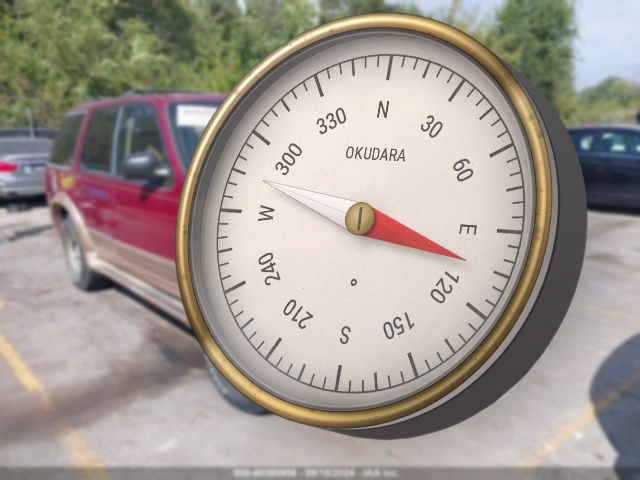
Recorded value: 105,°
